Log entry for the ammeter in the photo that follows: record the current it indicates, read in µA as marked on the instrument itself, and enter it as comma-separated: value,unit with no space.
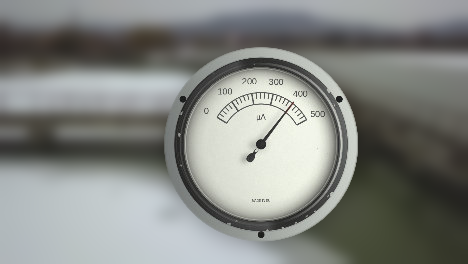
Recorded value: 400,µA
